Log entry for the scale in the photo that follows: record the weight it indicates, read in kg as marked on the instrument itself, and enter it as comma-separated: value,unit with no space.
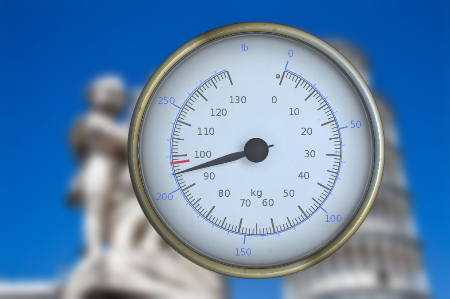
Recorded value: 95,kg
